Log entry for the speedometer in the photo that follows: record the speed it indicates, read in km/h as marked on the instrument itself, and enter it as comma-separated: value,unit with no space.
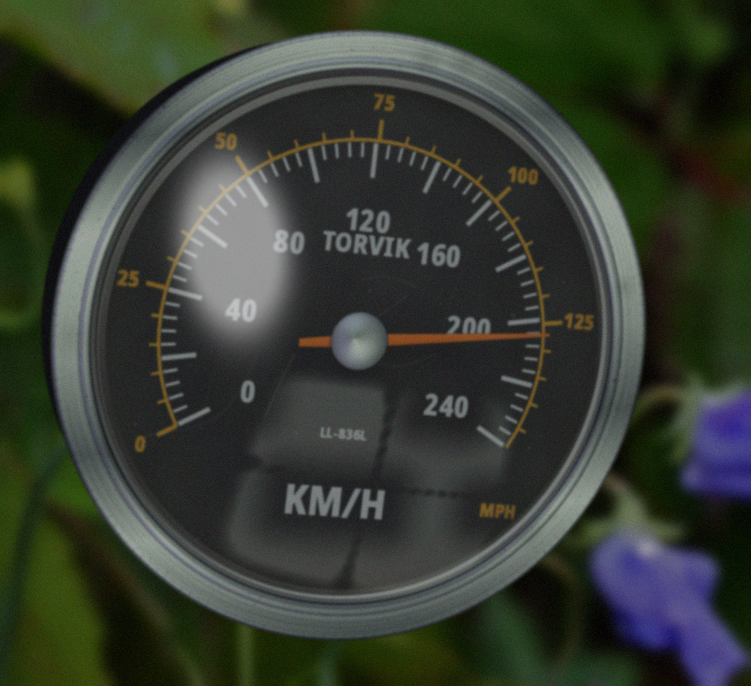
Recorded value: 204,km/h
